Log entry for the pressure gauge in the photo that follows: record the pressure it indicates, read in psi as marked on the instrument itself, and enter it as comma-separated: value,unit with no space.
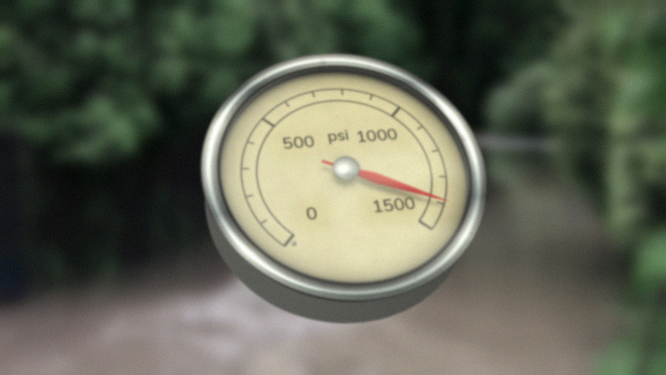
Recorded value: 1400,psi
